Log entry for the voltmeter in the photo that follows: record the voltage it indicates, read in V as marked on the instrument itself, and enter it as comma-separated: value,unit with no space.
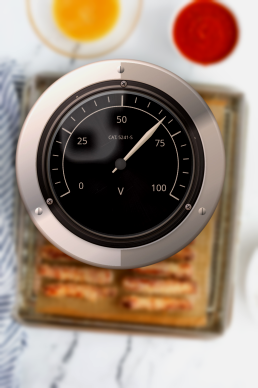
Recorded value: 67.5,V
